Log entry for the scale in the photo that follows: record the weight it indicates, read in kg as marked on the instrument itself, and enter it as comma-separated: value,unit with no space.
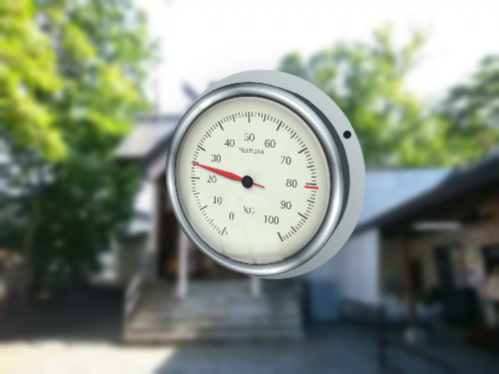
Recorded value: 25,kg
